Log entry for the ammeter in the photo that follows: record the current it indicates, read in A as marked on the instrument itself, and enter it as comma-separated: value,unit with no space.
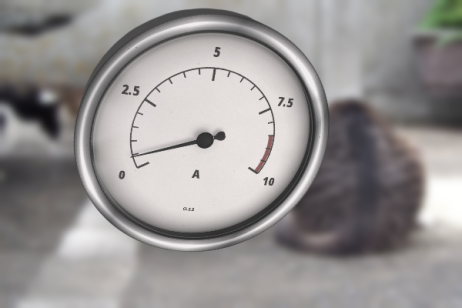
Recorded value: 0.5,A
